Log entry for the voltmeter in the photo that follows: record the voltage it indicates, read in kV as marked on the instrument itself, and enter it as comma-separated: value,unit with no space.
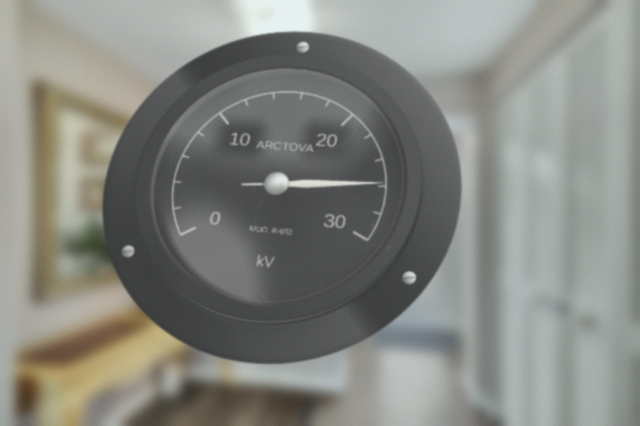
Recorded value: 26,kV
